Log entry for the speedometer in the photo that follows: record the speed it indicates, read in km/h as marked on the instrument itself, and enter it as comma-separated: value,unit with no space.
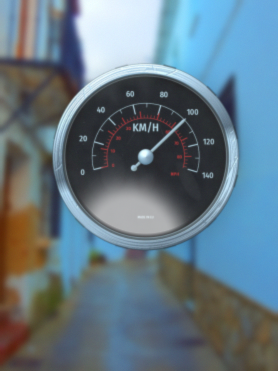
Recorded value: 100,km/h
